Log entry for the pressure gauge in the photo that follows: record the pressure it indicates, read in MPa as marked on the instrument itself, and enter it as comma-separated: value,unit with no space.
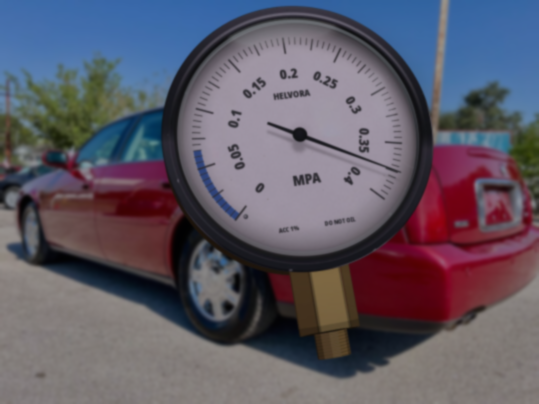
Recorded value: 0.375,MPa
